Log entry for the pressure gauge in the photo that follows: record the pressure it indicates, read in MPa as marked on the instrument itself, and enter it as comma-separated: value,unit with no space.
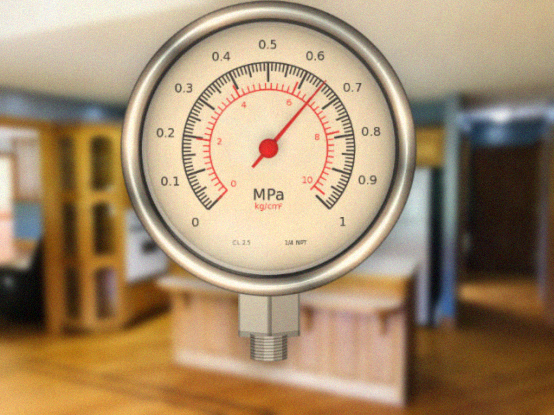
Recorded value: 0.65,MPa
